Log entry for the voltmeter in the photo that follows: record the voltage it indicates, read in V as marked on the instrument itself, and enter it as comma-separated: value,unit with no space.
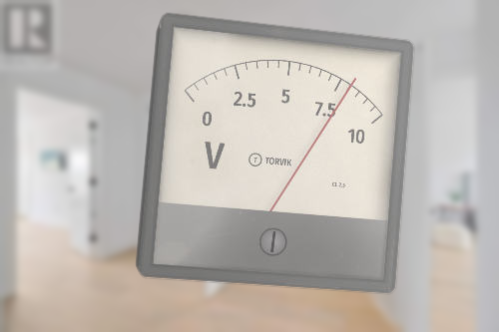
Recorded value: 8,V
